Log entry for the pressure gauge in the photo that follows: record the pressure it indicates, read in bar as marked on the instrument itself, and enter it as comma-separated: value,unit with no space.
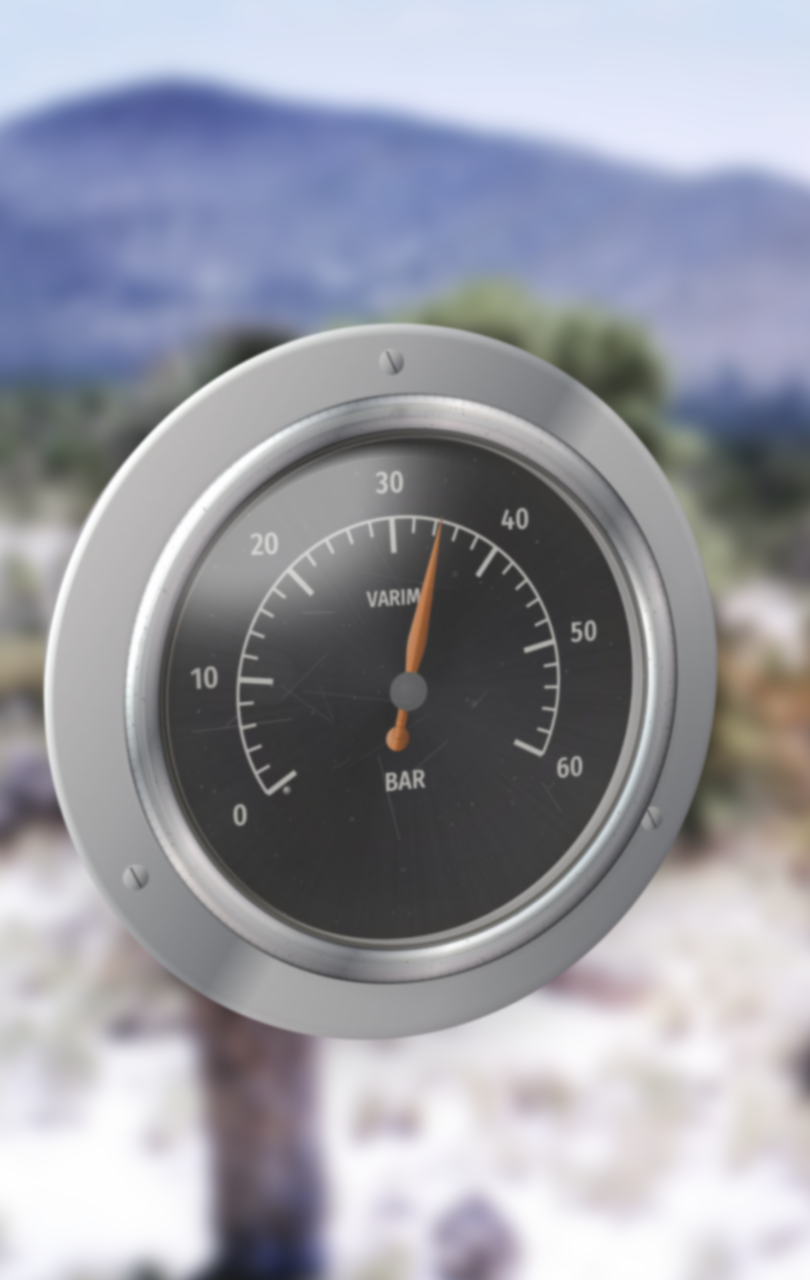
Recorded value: 34,bar
